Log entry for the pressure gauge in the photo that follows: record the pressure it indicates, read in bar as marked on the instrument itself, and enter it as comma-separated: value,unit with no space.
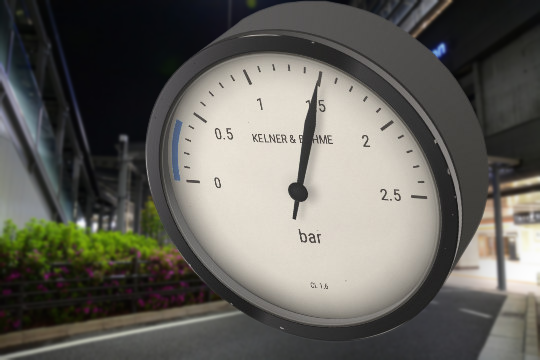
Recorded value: 1.5,bar
